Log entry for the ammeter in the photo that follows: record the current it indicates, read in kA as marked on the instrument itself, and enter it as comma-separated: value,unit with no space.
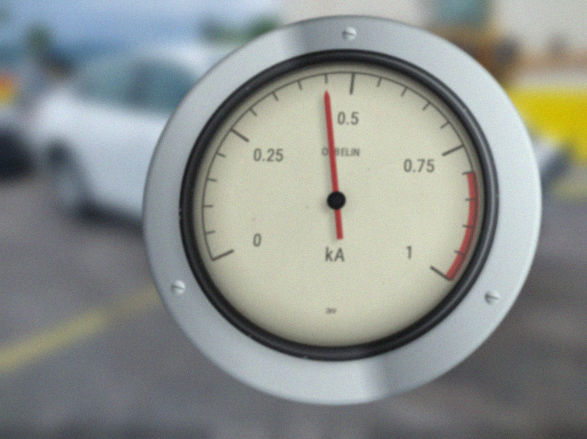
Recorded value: 0.45,kA
